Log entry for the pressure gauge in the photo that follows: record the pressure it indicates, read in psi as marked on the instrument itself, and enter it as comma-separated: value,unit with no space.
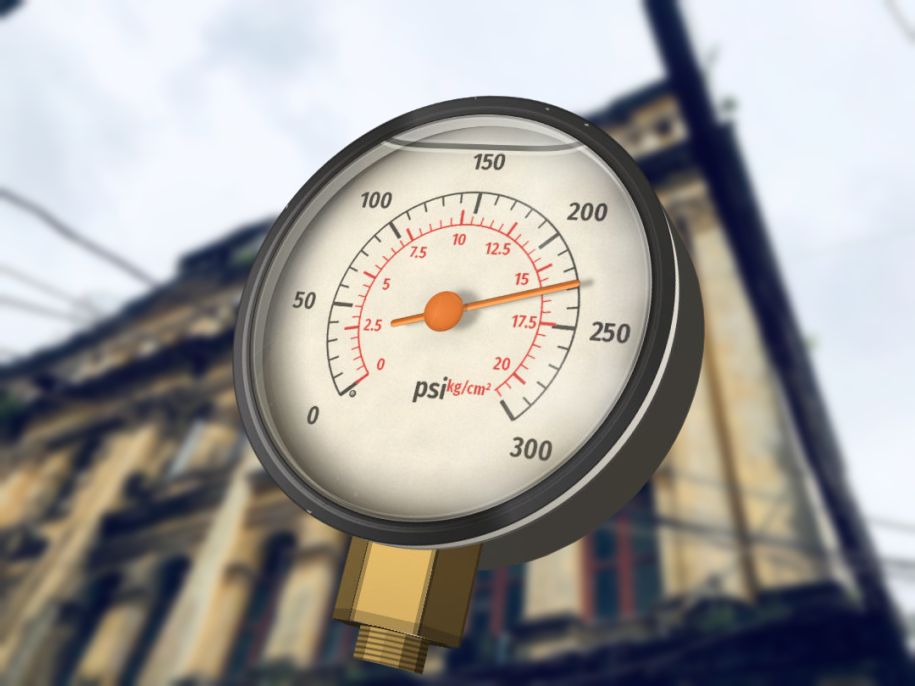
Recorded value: 230,psi
